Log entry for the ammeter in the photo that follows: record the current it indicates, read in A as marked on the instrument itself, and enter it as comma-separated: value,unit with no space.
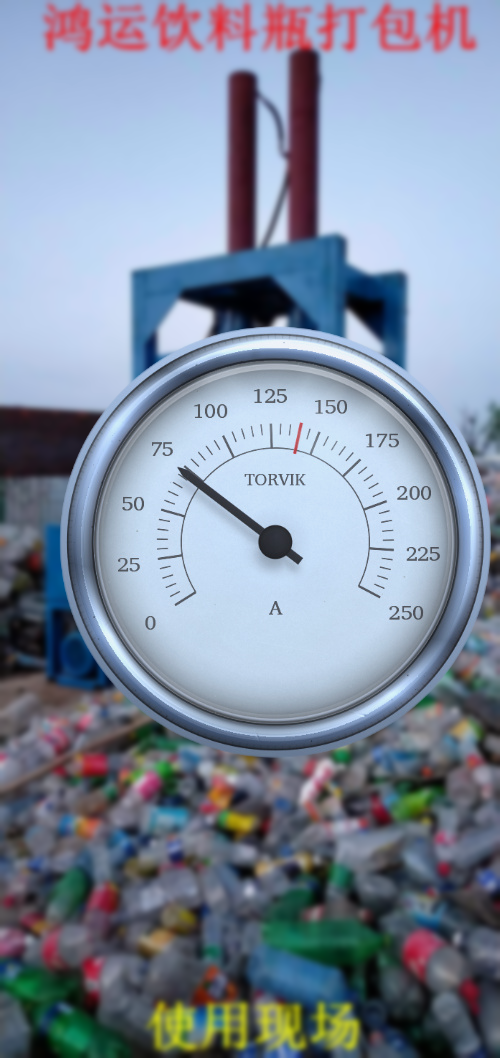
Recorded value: 72.5,A
